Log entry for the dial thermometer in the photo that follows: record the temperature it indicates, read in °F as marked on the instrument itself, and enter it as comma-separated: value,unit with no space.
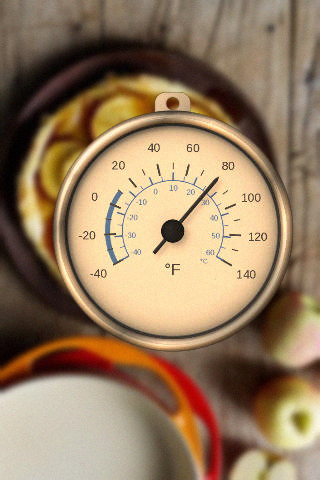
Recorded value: 80,°F
